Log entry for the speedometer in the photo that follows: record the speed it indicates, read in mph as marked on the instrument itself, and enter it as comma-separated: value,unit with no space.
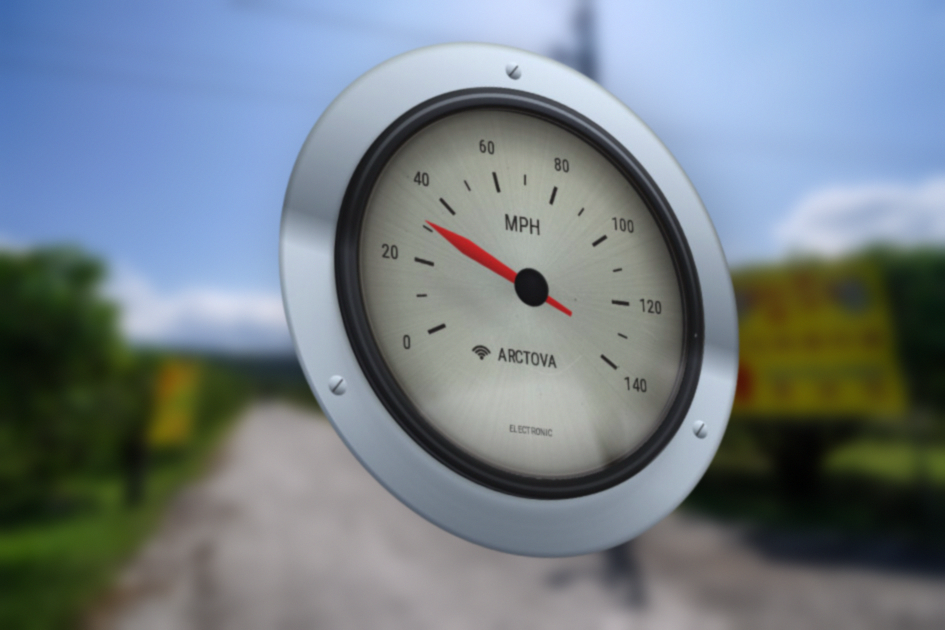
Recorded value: 30,mph
